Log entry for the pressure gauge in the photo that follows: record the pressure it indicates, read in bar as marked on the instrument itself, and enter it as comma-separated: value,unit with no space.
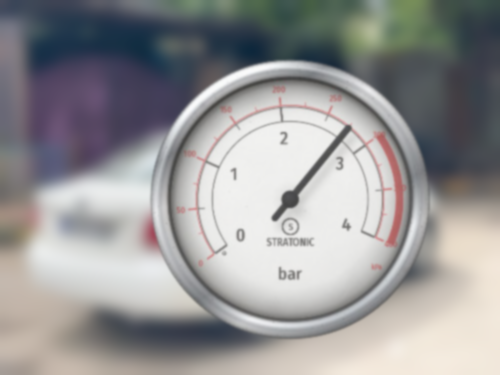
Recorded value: 2.75,bar
